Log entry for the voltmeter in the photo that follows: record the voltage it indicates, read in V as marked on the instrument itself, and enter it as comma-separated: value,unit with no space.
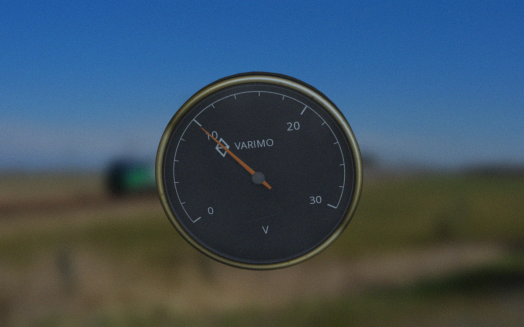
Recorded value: 10,V
